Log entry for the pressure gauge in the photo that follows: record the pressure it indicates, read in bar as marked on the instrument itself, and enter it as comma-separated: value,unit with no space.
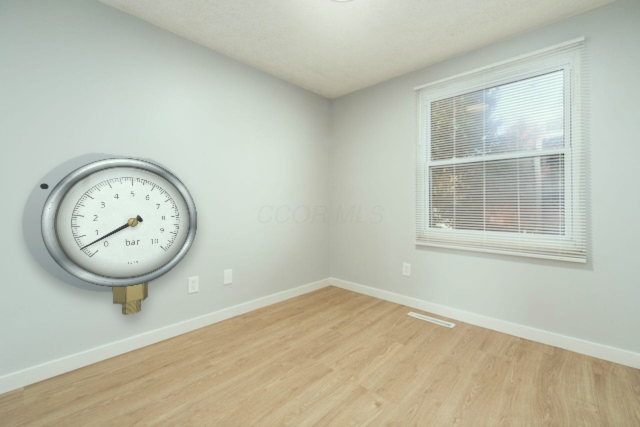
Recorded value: 0.5,bar
